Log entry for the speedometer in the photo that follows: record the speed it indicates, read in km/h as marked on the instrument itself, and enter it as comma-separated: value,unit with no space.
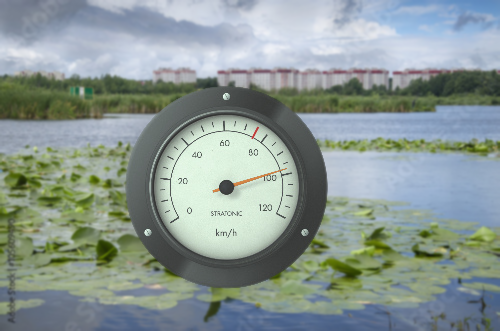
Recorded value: 97.5,km/h
